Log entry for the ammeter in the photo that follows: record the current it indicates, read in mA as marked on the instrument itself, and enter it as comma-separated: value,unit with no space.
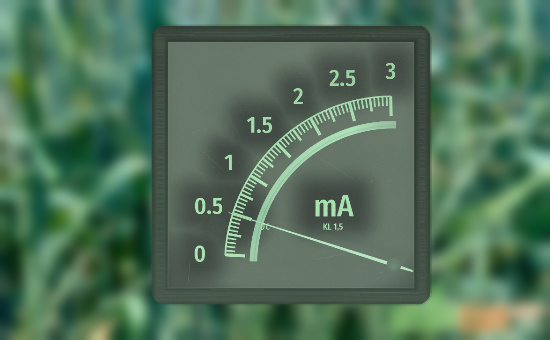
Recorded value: 0.5,mA
